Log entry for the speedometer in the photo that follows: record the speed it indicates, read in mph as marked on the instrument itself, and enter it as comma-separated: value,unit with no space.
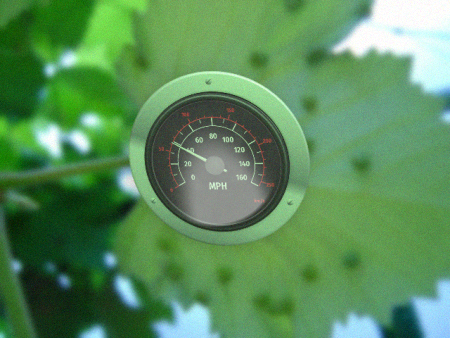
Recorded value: 40,mph
